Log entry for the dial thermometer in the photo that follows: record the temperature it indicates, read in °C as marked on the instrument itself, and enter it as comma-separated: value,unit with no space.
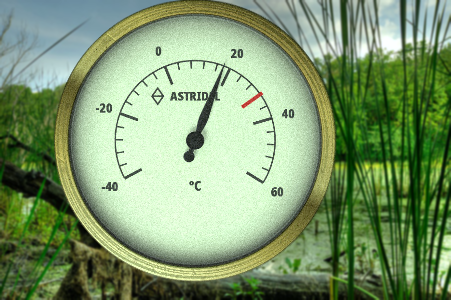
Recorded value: 18,°C
